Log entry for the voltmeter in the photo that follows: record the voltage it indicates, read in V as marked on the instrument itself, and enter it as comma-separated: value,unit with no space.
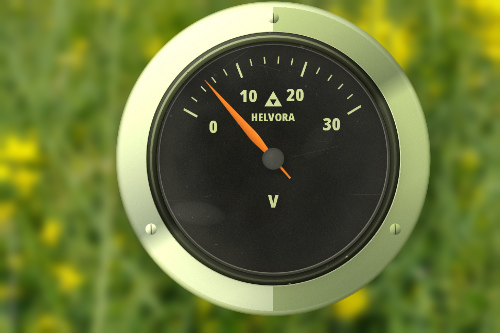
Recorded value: 5,V
